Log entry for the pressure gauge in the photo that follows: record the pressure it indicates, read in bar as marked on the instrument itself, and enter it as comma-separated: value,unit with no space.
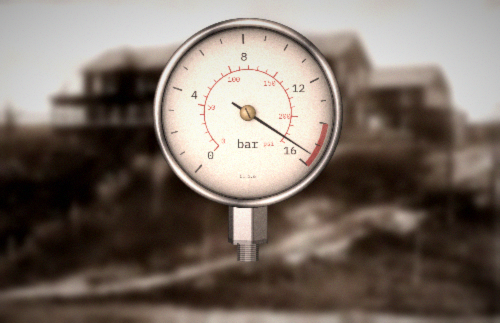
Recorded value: 15.5,bar
